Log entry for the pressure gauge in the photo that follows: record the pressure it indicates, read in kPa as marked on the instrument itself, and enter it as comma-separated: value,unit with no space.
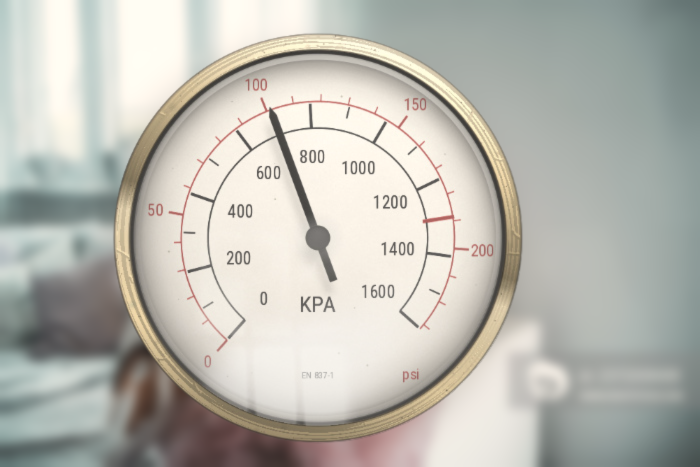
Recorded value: 700,kPa
